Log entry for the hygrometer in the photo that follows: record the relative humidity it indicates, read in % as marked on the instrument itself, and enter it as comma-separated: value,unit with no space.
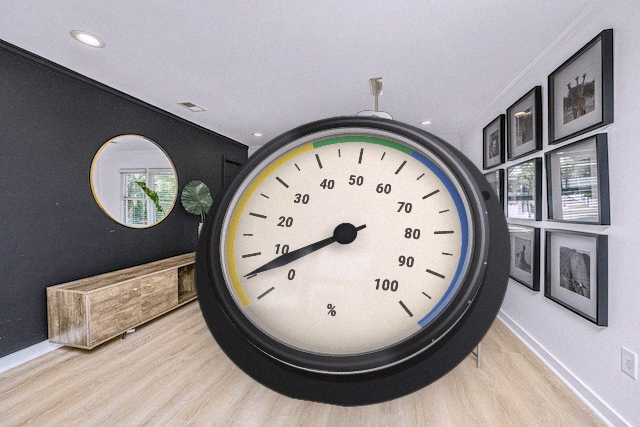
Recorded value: 5,%
